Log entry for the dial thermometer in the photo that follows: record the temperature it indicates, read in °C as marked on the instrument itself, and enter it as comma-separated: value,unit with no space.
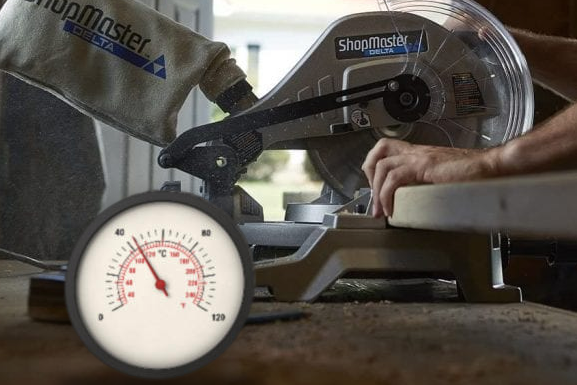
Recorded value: 44,°C
